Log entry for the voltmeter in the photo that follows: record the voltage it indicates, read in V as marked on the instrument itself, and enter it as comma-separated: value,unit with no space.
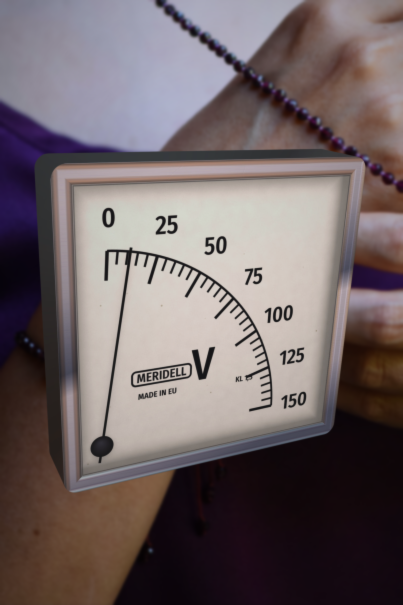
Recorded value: 10,V
